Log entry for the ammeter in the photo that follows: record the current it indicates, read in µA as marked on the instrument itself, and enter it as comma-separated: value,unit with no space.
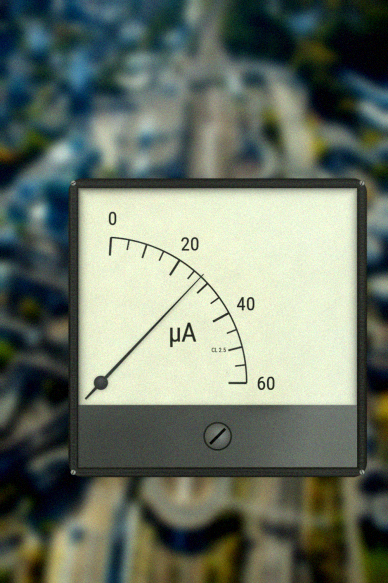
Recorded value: 27.5,µA
